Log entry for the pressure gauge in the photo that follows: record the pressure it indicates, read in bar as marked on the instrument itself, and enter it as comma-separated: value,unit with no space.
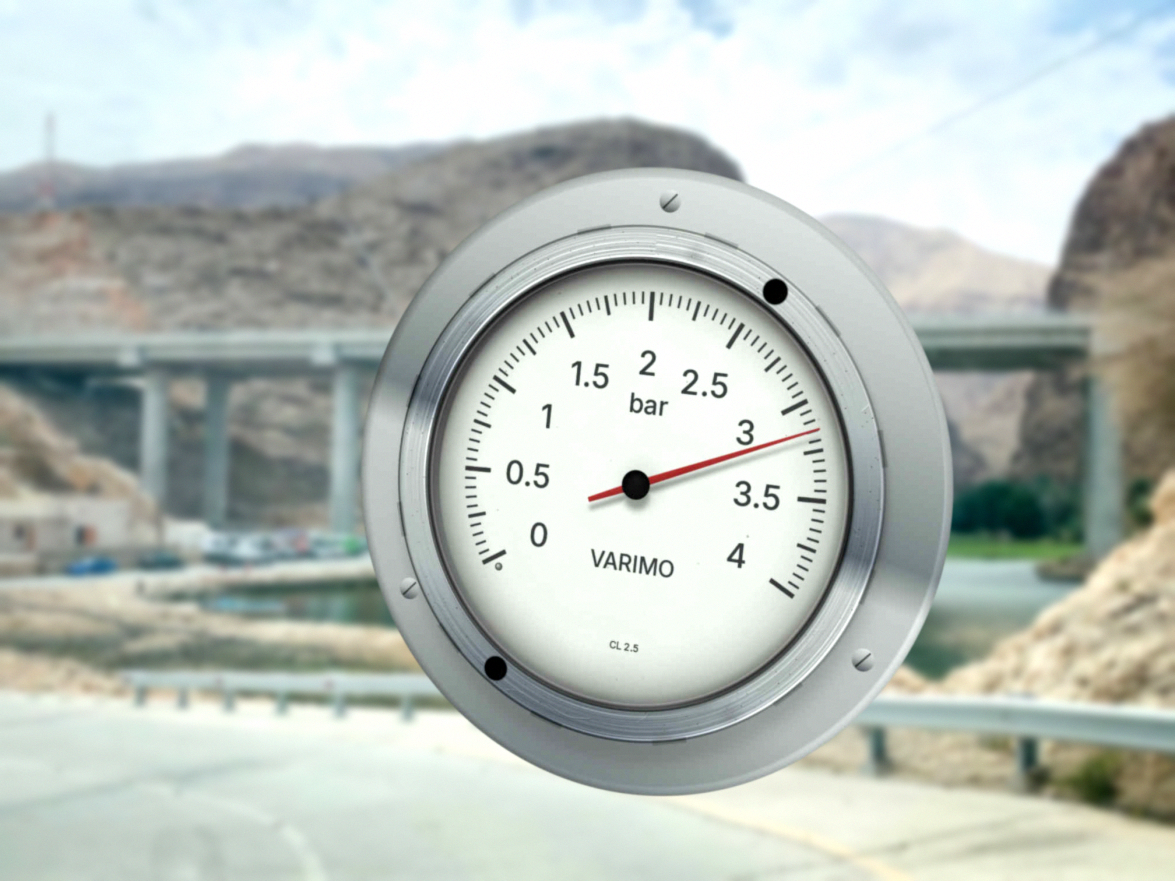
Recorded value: 3.15,bar
